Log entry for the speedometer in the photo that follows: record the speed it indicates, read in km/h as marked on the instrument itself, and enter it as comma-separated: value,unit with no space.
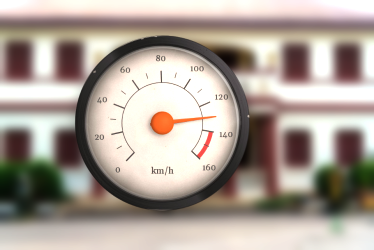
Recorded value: 130,km/h
